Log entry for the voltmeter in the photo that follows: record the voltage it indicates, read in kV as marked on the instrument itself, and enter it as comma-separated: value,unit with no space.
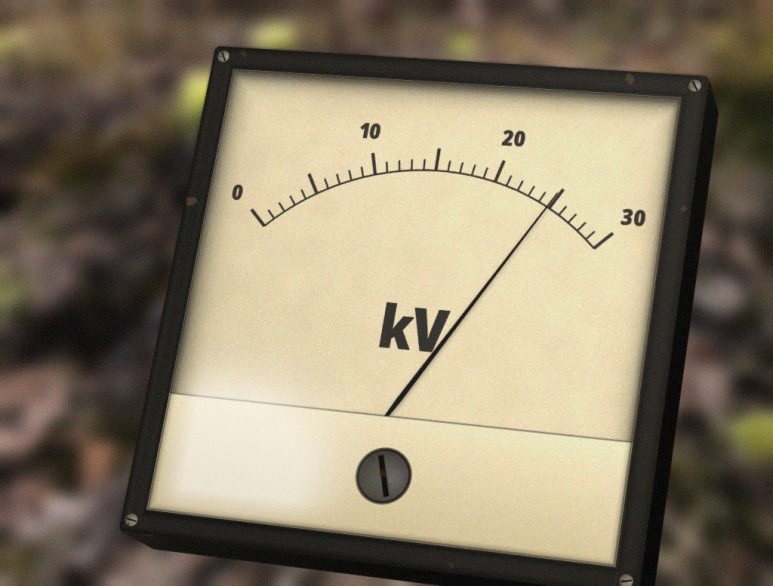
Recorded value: 25,kV
